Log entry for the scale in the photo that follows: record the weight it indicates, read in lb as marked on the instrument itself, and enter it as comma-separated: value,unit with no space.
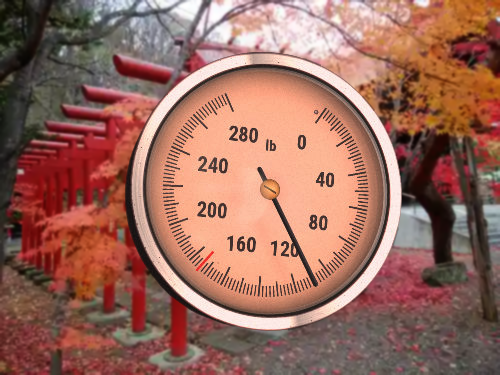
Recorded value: 110,lb
